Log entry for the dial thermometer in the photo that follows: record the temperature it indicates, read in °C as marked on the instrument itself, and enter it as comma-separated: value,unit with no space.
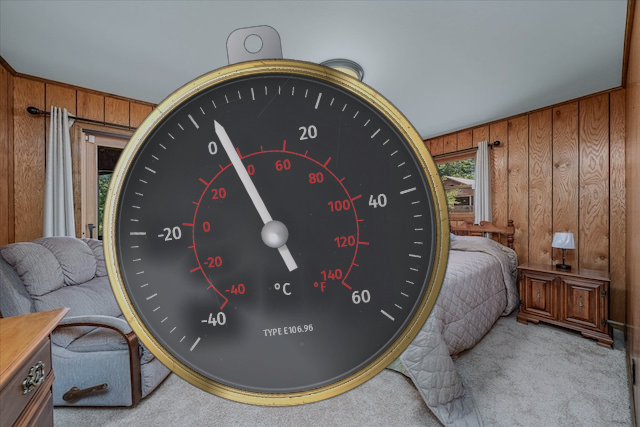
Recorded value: 3,°C
